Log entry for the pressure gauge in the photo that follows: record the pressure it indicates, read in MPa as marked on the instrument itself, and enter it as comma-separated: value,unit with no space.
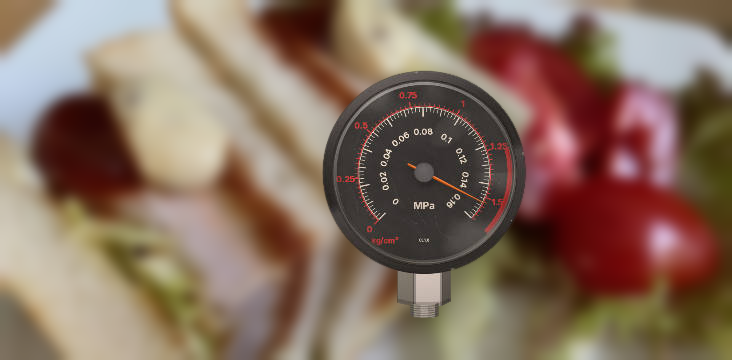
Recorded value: 0.15,MPa
